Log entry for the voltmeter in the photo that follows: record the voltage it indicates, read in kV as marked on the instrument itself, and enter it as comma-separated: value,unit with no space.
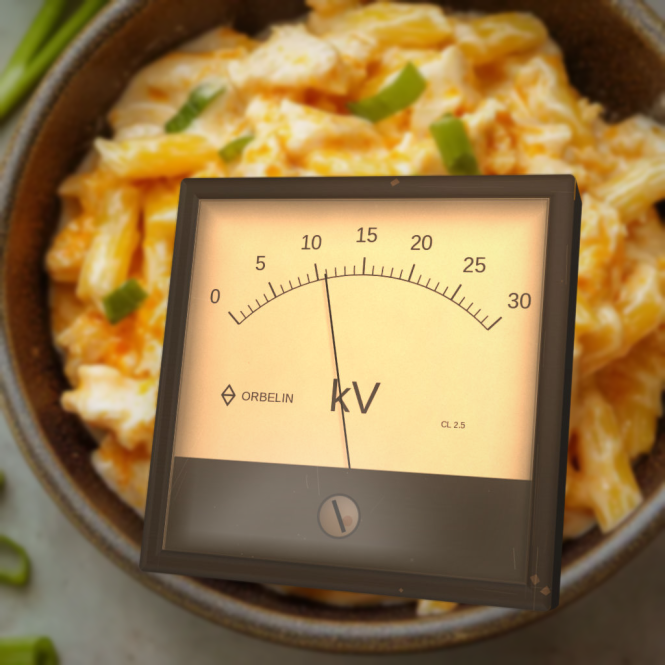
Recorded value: 11,kV
